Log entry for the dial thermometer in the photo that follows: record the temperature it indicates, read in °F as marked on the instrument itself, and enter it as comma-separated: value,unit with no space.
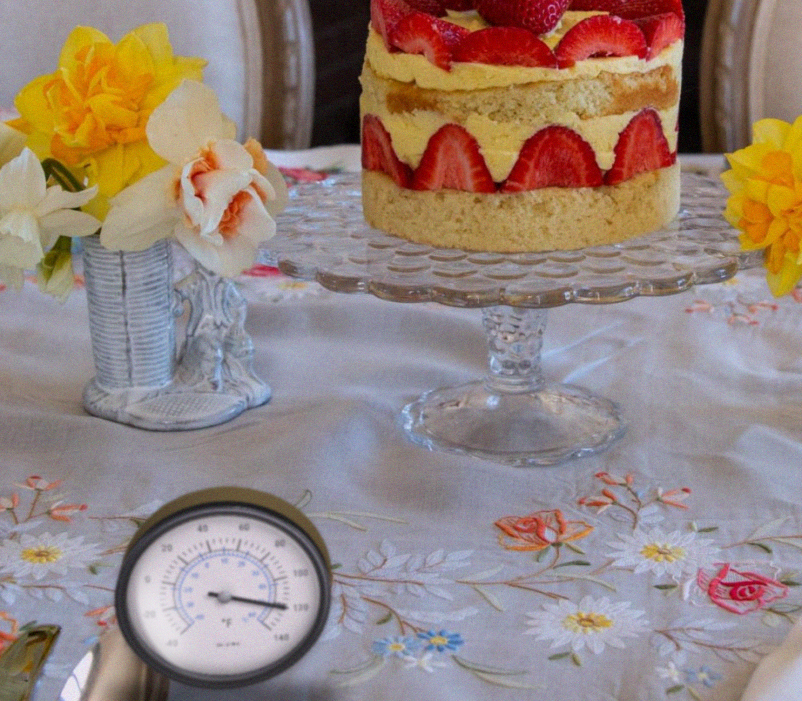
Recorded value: 120,°F
